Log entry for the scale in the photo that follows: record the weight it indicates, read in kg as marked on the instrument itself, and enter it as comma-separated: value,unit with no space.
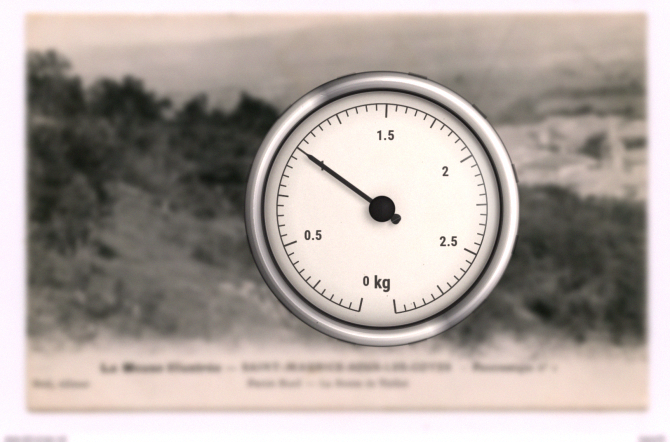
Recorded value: 1,kg
